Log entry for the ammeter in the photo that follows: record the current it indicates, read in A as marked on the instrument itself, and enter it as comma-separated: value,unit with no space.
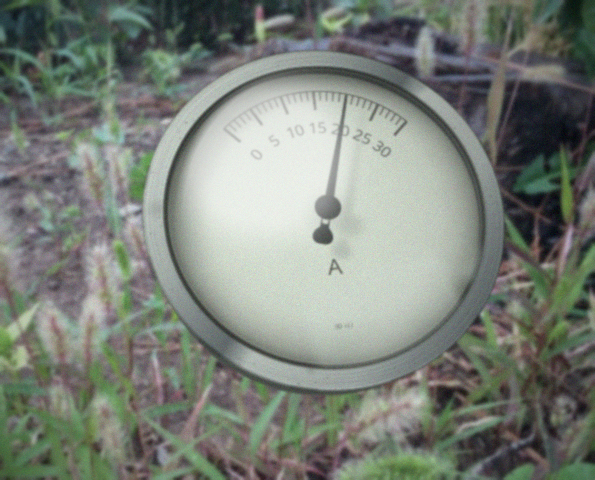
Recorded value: 20,A
